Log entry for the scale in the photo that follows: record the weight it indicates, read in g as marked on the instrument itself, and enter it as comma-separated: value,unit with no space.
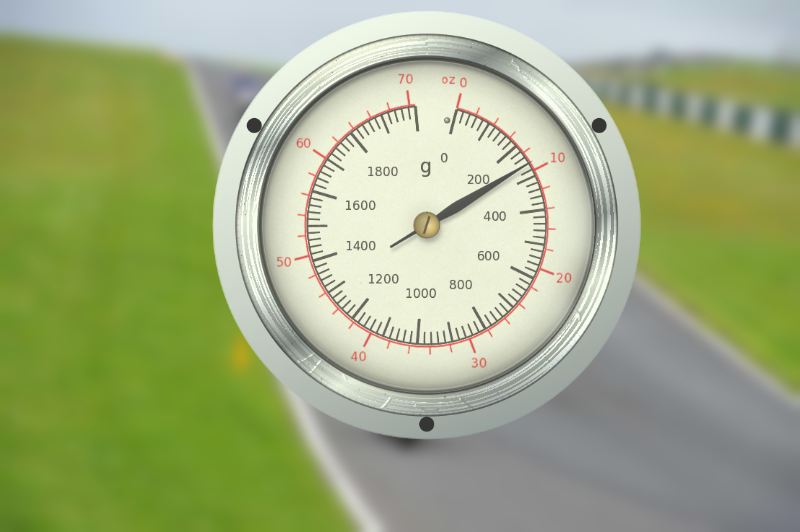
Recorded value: 260,g
